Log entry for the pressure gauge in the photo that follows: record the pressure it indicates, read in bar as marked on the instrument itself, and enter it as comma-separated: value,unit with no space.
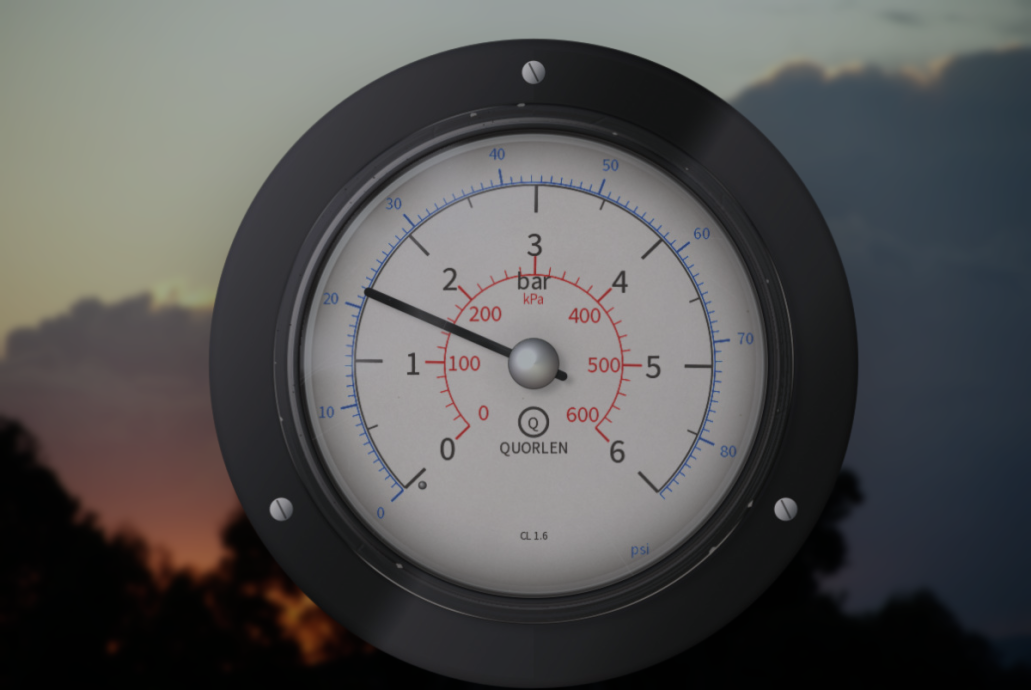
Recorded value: 1.5,bar
